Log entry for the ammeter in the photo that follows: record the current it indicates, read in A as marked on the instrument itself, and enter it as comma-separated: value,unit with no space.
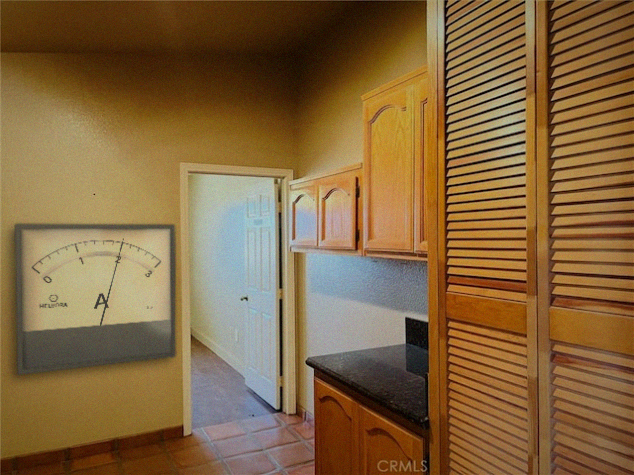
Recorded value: 2,A
